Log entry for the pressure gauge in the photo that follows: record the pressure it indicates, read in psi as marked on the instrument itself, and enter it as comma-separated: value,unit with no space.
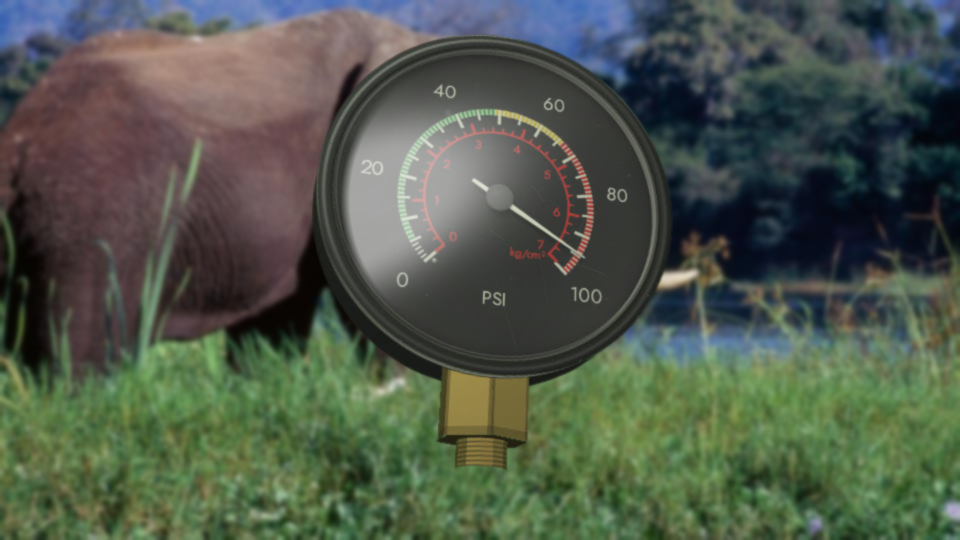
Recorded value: 95,psi
